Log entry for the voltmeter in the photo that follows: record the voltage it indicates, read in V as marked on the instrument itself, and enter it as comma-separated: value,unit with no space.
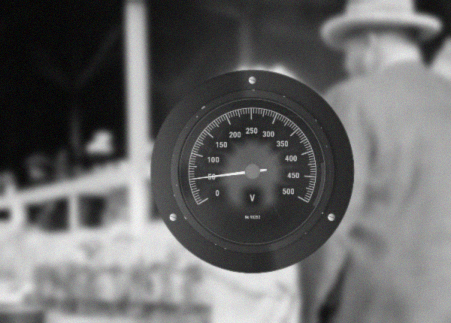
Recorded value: 50,V
